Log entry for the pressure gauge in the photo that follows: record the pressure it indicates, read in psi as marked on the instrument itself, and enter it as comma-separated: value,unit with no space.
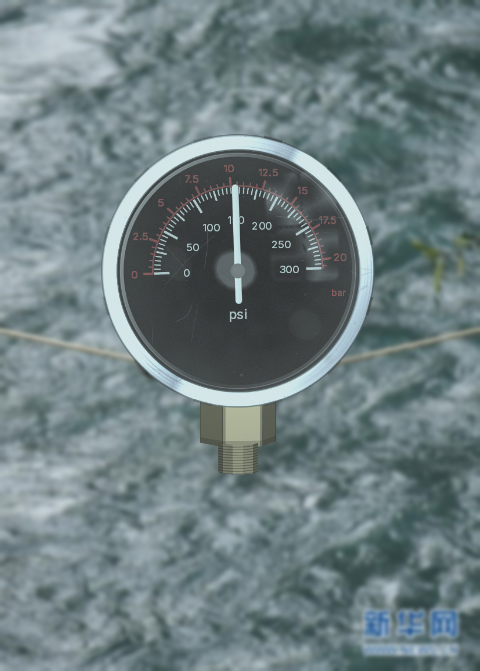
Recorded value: 150,psi
